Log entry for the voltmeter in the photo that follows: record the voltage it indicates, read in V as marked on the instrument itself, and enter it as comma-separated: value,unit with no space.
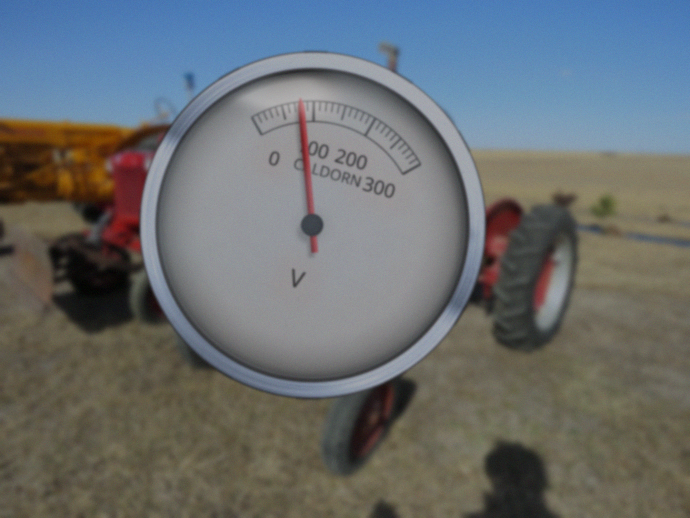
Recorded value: 80,V
